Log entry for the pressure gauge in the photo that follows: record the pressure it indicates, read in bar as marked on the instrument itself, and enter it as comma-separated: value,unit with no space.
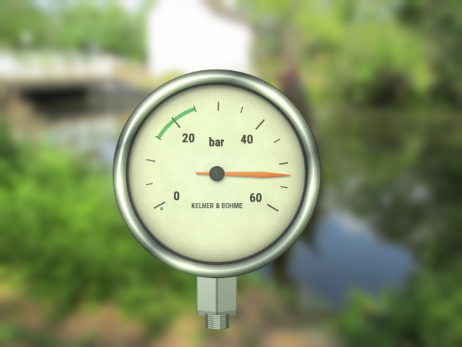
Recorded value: 52.5,bar
